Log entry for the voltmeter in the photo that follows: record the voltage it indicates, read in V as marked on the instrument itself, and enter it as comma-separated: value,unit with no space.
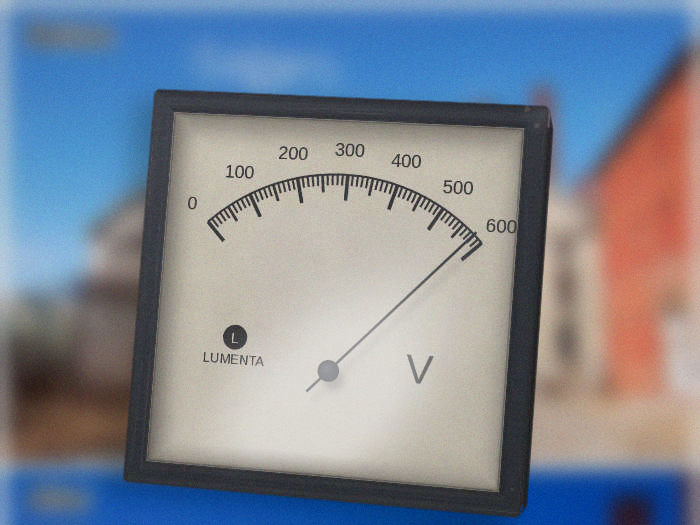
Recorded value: 580,V
